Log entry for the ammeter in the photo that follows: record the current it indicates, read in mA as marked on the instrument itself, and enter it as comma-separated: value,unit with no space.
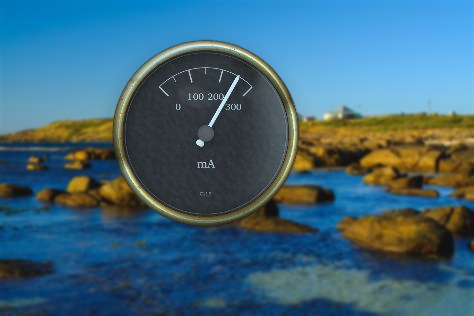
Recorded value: 250,mA
